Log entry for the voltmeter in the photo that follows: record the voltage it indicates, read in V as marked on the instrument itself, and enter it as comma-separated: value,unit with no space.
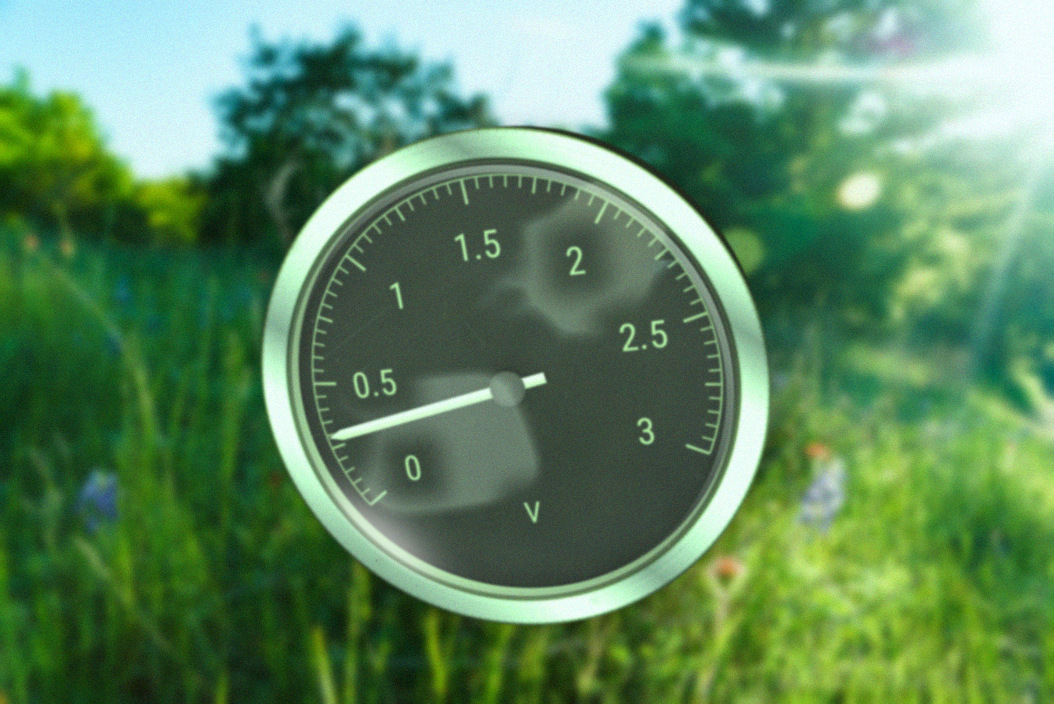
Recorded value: 0.3,V
